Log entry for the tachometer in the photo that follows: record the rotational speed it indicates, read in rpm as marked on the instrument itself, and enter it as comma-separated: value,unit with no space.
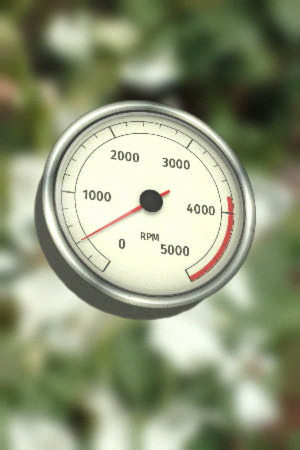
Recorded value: 400,rpm
